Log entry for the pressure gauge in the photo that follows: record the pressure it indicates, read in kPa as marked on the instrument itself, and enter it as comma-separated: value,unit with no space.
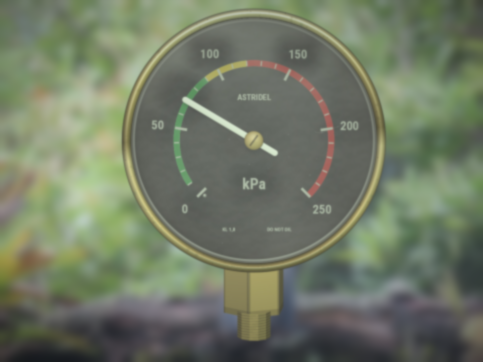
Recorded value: 70,kPa
